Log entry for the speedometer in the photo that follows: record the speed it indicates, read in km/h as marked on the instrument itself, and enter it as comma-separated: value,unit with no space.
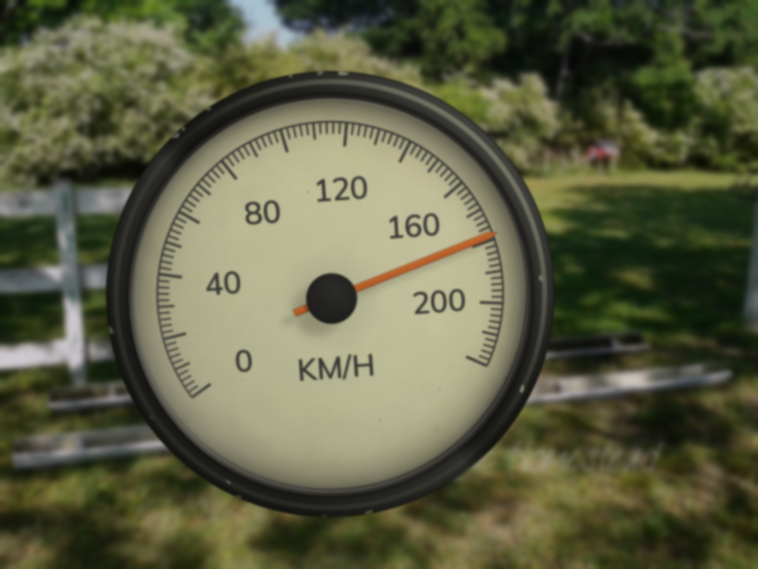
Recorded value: 178,km/h
